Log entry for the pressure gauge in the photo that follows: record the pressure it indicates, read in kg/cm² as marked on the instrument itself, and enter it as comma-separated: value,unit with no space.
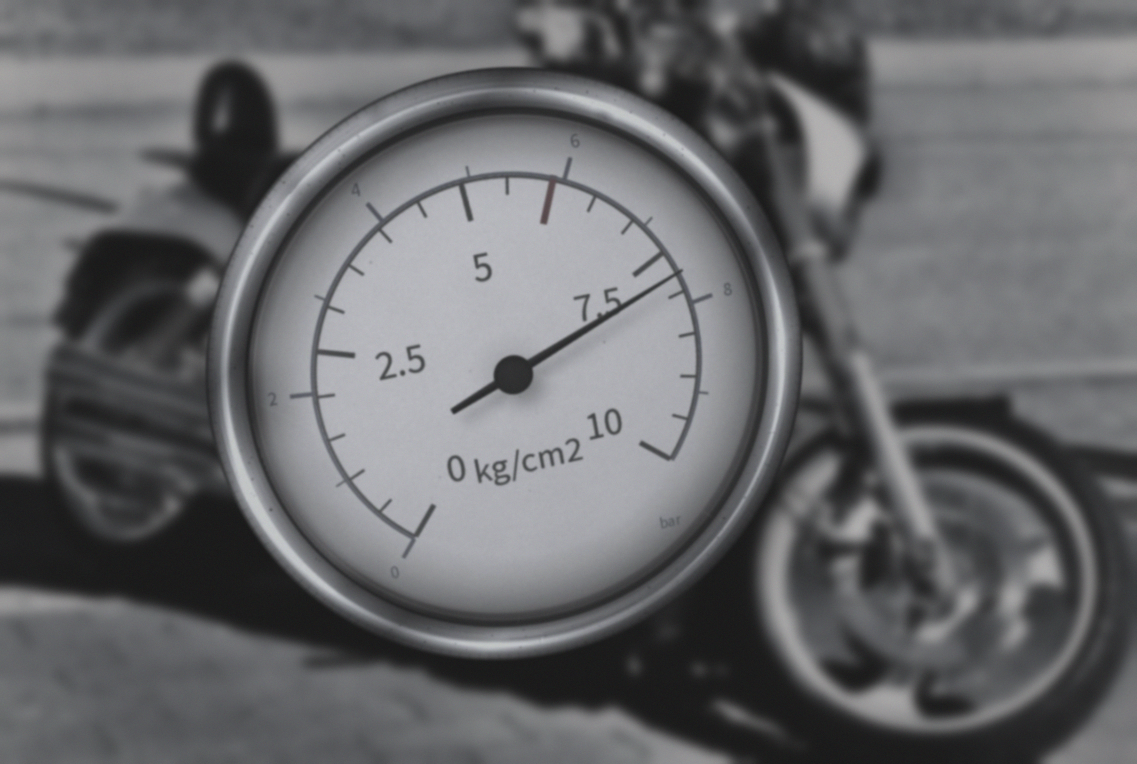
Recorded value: 7.75,kg/cm²
